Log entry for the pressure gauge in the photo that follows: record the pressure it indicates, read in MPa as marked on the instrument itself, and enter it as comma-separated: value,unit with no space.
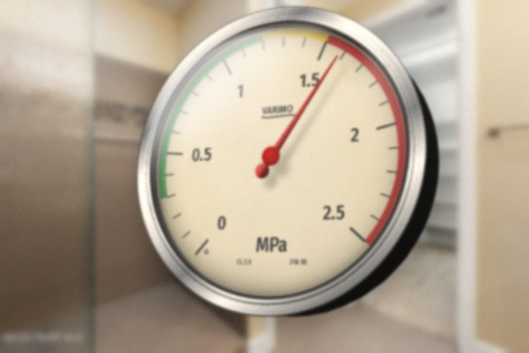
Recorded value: 1.6,MPa
